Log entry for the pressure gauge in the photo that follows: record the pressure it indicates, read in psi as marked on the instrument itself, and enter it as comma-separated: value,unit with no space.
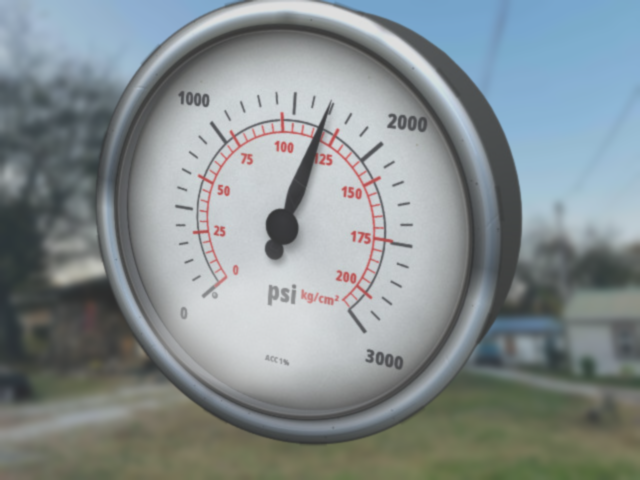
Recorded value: 1700,psi
